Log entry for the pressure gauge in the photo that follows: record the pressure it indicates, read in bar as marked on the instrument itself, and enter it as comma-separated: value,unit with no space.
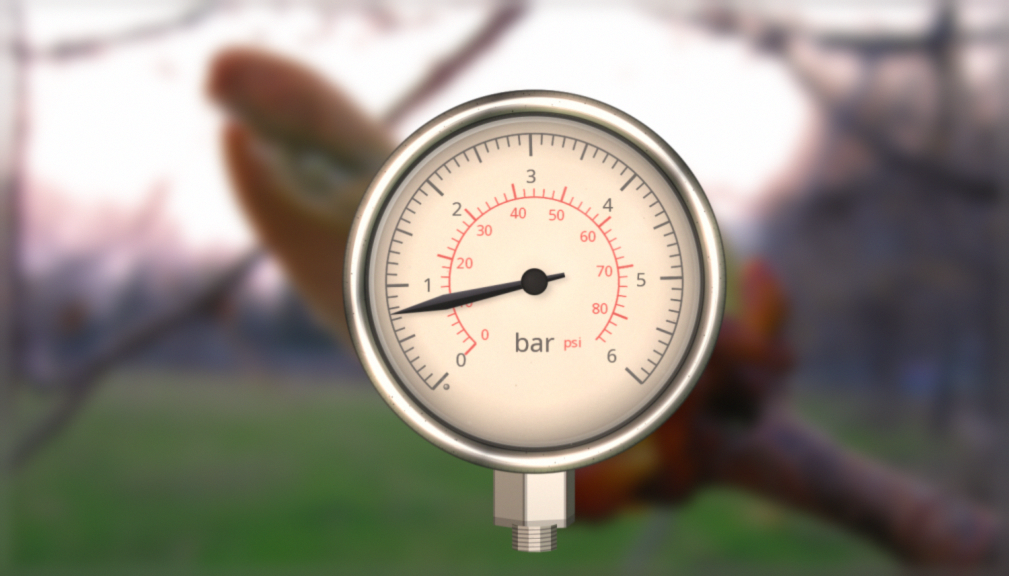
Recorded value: 0.75,bar
